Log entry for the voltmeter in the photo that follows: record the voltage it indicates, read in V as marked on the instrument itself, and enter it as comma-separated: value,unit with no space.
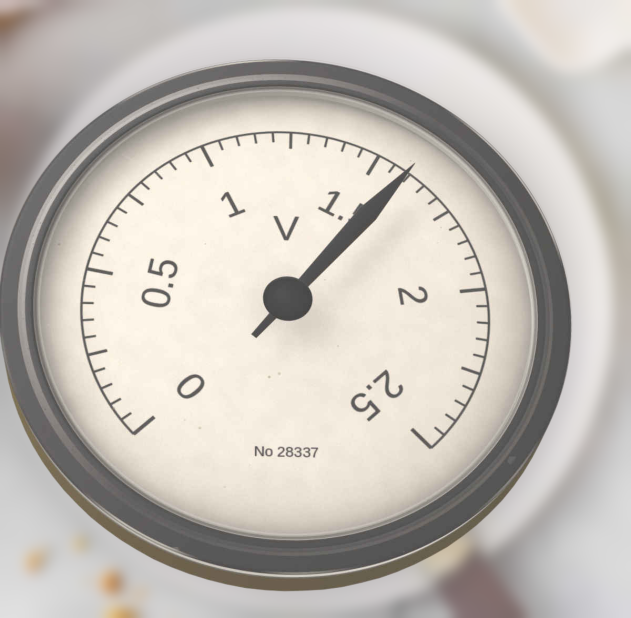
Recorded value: 1.6,V
